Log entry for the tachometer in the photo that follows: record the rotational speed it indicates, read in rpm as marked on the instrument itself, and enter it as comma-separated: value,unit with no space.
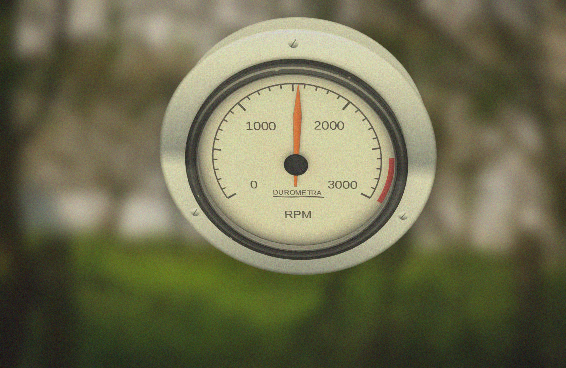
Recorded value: 1550,rpm
